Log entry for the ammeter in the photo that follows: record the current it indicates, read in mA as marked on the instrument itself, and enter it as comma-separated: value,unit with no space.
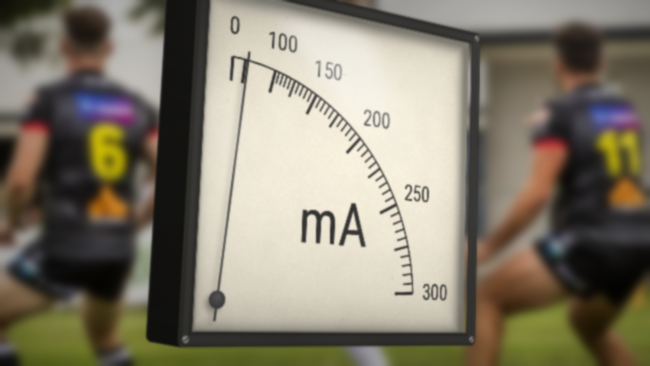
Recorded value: 50,mA
